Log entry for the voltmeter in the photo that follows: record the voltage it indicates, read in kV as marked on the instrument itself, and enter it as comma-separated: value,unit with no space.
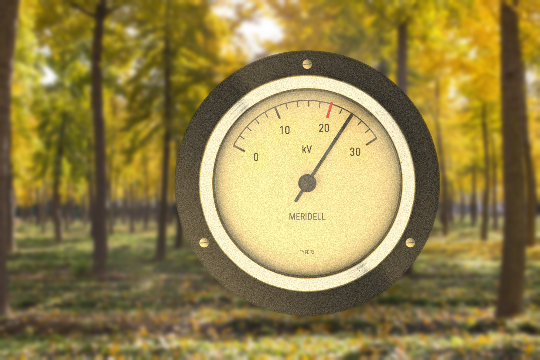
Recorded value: 24,kV
